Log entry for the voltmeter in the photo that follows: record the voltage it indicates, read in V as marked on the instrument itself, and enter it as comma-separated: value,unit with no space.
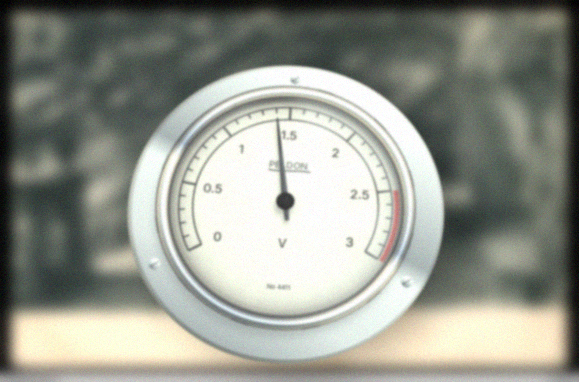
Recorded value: 1.4,V
